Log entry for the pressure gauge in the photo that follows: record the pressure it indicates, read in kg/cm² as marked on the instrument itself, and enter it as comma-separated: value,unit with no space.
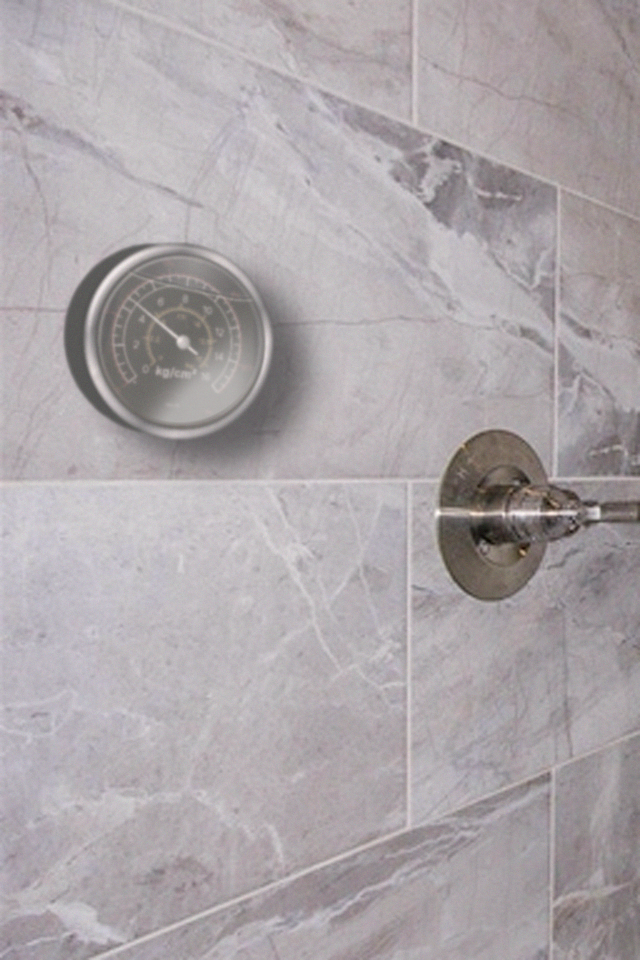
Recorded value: 4.5,kg/cm²
